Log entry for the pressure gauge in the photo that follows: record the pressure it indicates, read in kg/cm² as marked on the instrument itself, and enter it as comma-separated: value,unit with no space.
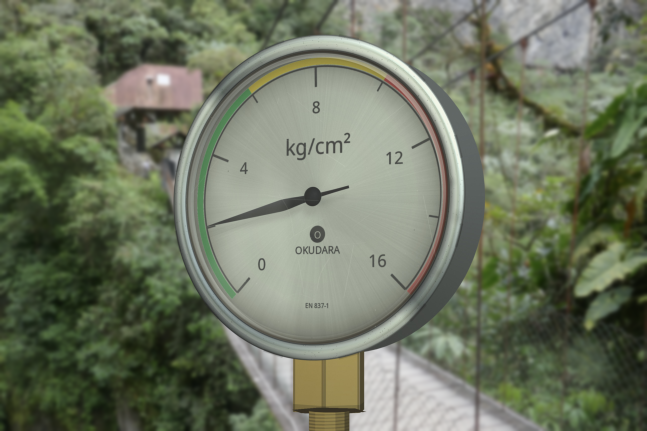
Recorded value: 2,kg/cm²
